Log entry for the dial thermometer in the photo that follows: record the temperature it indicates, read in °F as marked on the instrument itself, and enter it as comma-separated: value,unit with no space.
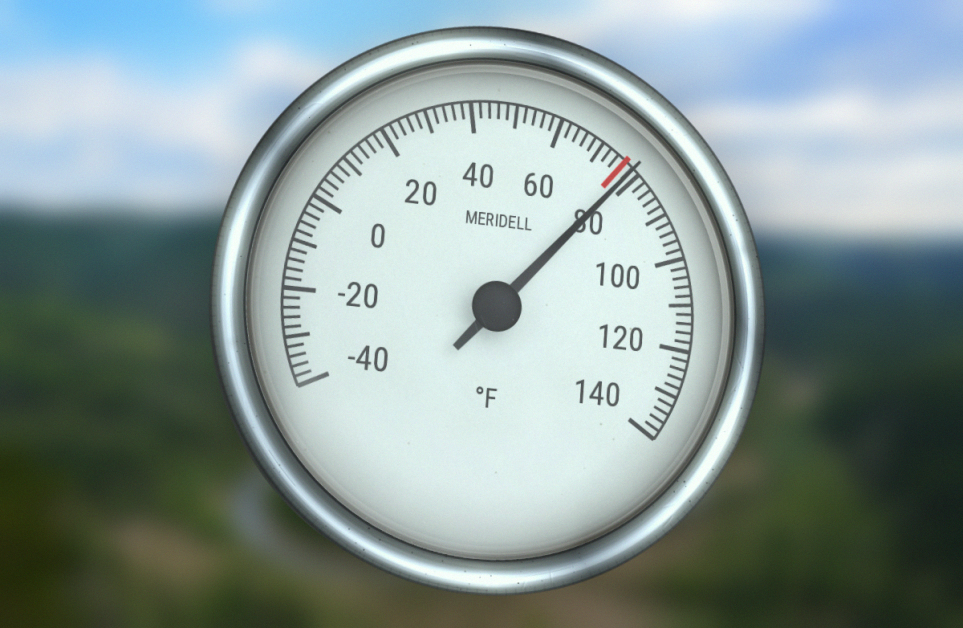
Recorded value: 78,°F
